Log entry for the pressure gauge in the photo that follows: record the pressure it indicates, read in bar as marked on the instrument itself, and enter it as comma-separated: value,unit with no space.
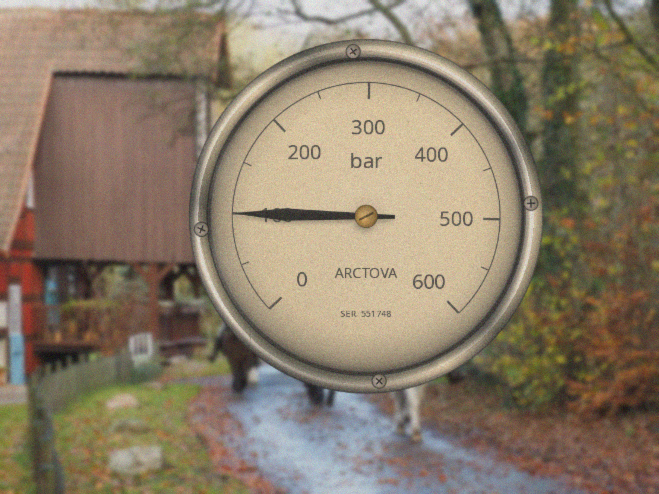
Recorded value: 100,bar
